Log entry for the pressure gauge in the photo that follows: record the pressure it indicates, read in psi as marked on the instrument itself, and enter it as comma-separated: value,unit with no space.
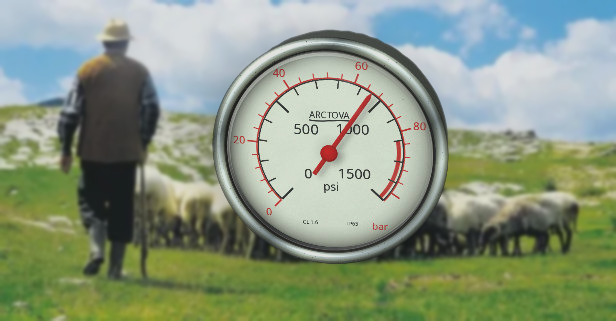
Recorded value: 950,psi
